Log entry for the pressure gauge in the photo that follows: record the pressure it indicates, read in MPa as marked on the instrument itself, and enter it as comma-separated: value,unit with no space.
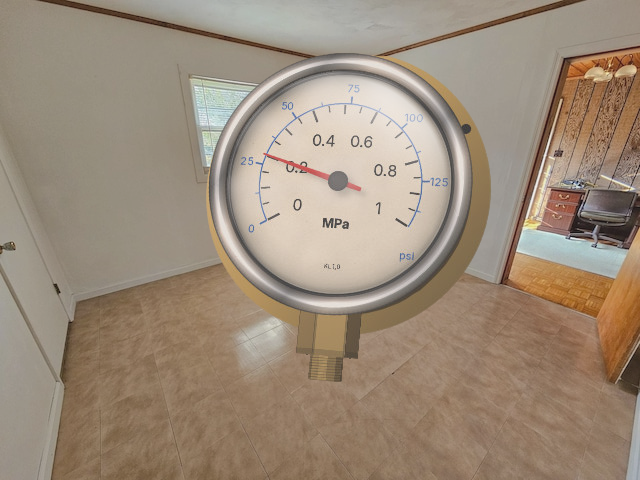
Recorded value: 0.2,MPa
